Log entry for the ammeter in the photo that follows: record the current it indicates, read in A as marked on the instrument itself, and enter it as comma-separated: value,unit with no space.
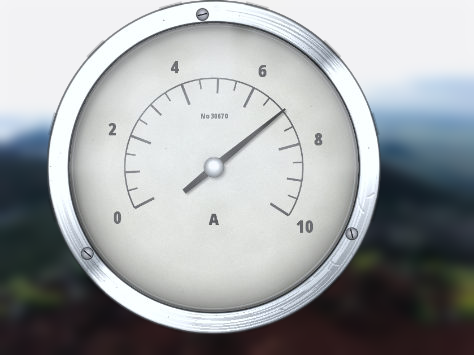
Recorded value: 7,A
